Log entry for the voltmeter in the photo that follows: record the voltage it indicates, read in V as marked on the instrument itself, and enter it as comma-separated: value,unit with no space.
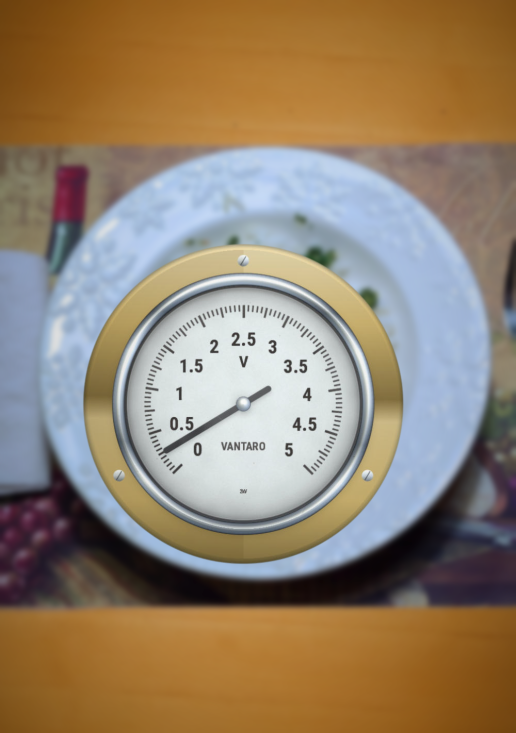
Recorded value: 0.25,V
